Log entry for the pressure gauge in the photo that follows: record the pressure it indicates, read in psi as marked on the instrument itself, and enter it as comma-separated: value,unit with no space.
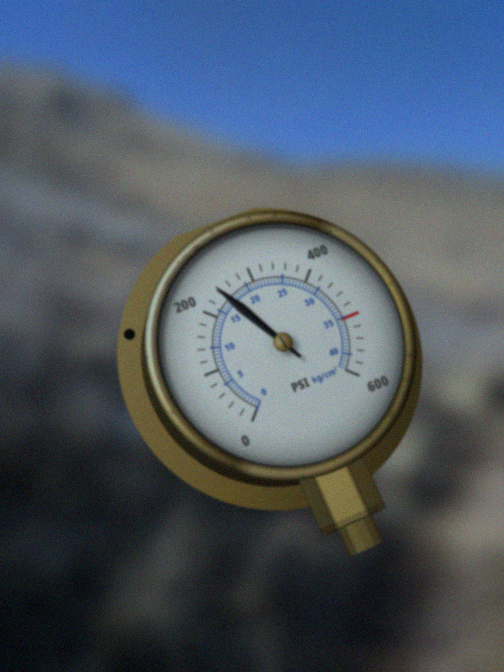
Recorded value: 240,psi
